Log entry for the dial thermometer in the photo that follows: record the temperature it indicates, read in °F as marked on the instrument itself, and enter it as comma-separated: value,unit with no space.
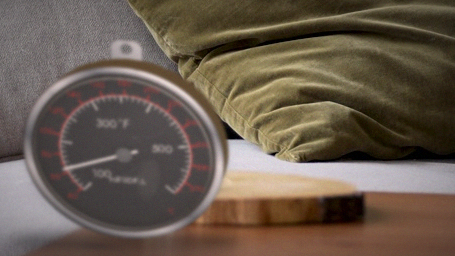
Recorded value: 150,°F
